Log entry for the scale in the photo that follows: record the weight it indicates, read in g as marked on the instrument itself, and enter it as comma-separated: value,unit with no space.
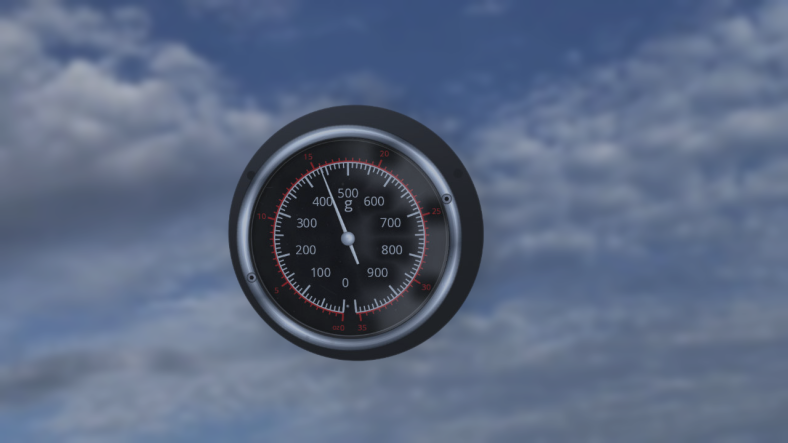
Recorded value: 440,g
